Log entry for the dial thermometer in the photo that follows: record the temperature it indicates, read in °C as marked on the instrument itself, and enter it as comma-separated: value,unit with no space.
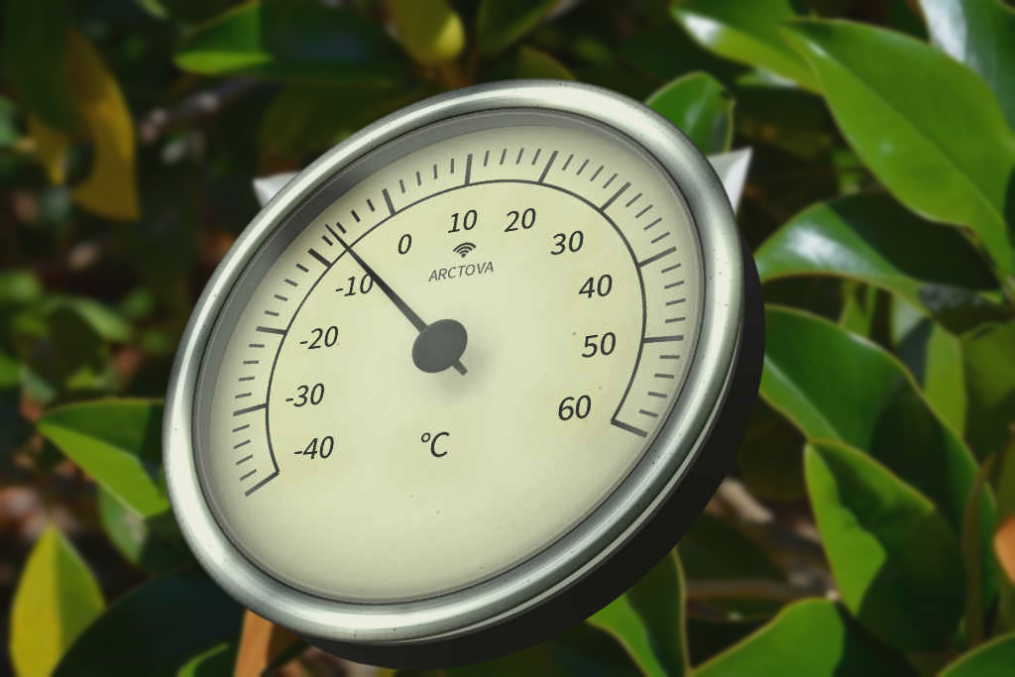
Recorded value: -7,°C
